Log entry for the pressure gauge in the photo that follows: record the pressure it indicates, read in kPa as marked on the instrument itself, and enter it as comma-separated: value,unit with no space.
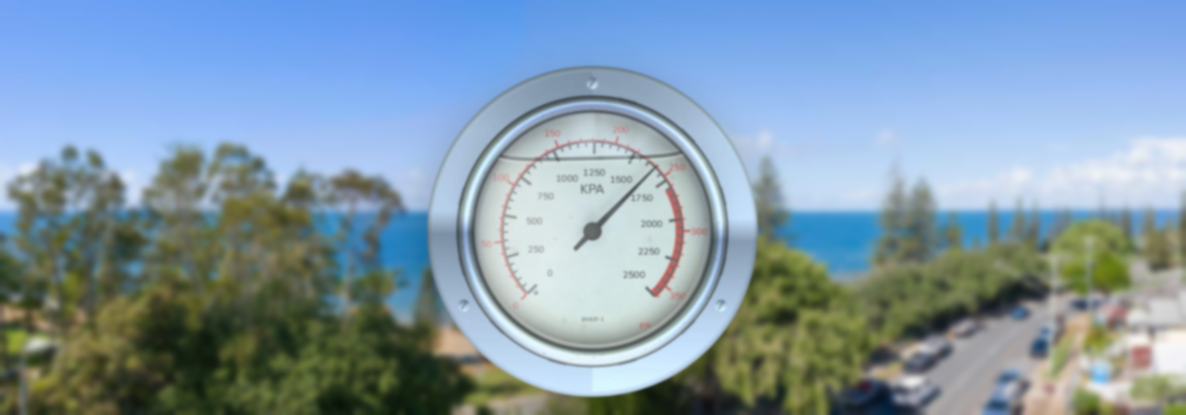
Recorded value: 1650,kPa
